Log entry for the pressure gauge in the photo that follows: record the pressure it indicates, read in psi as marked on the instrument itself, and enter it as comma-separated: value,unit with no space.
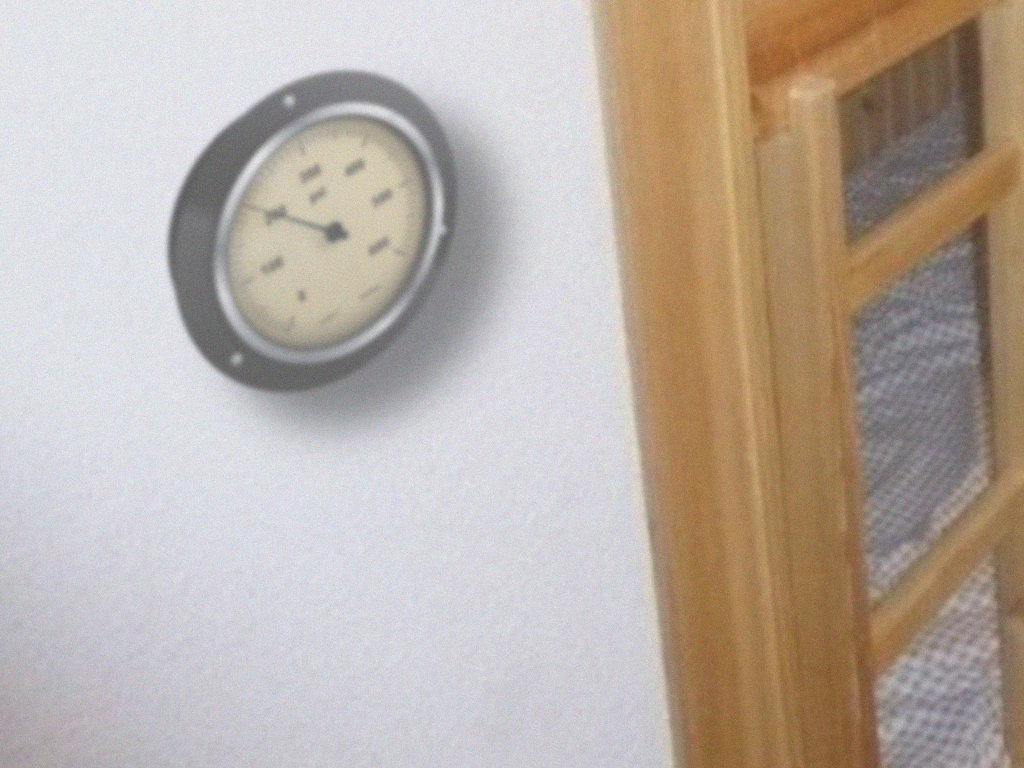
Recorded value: 200,psi
